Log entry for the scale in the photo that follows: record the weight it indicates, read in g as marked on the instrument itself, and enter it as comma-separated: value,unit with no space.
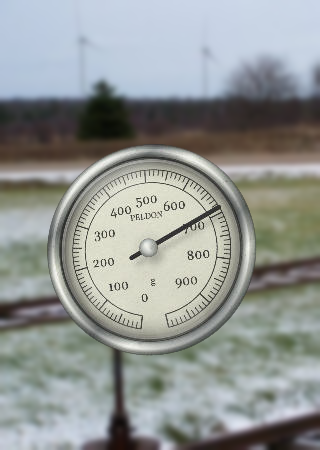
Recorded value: 690,g
